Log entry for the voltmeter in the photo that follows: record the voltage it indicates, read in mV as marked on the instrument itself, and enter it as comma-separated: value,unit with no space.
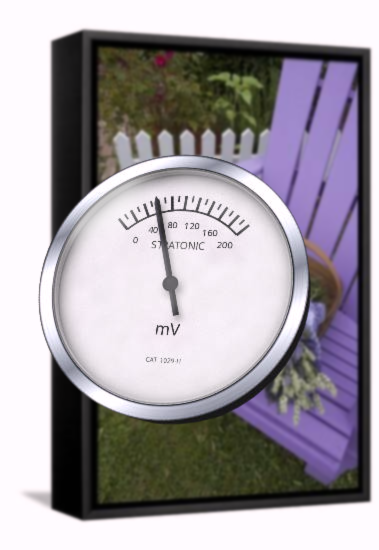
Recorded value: 60,mV
